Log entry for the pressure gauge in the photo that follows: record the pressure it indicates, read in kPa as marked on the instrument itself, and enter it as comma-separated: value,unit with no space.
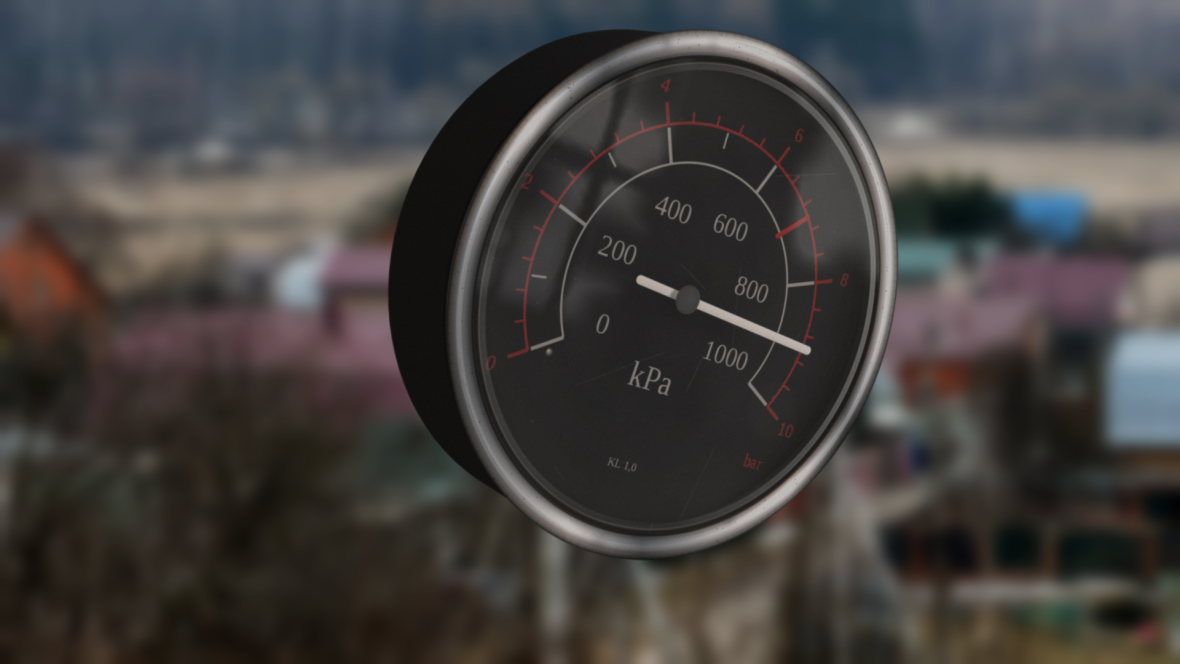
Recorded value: 900,kPa
